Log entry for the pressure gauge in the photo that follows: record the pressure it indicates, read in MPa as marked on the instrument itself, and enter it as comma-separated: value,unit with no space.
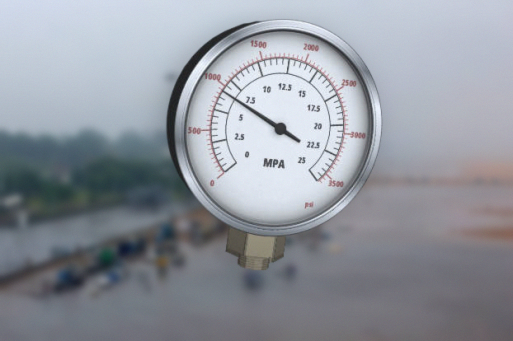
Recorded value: 6.5,MPa
